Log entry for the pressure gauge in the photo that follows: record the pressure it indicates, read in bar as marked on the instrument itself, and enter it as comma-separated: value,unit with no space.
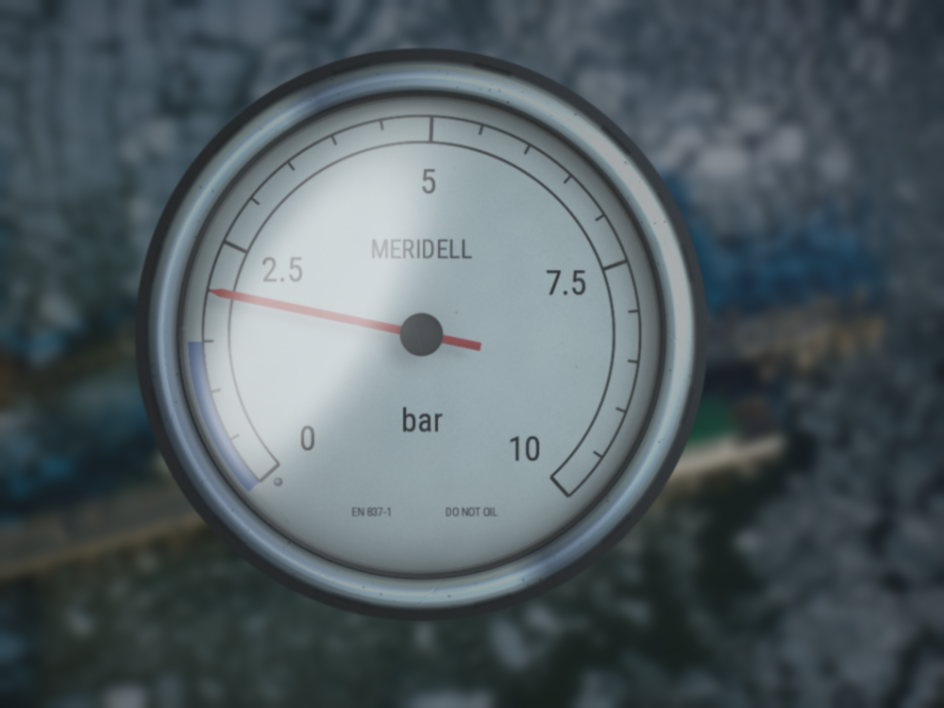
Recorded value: 2,bar
